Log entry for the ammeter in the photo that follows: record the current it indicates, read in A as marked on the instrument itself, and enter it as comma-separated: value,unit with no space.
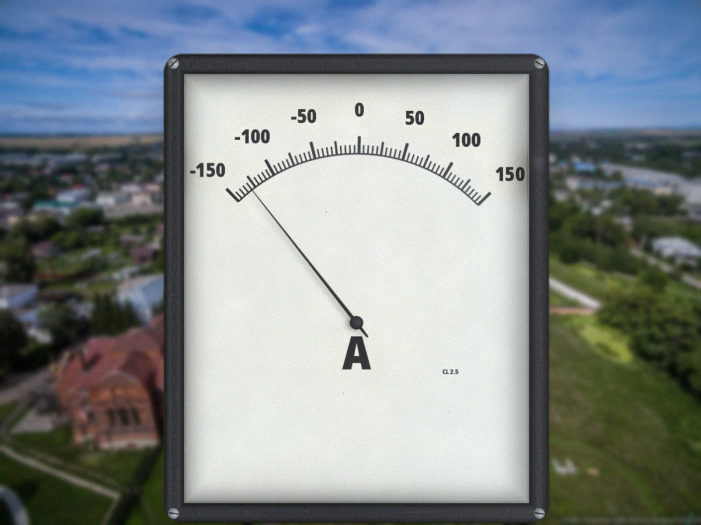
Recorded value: -130,A
